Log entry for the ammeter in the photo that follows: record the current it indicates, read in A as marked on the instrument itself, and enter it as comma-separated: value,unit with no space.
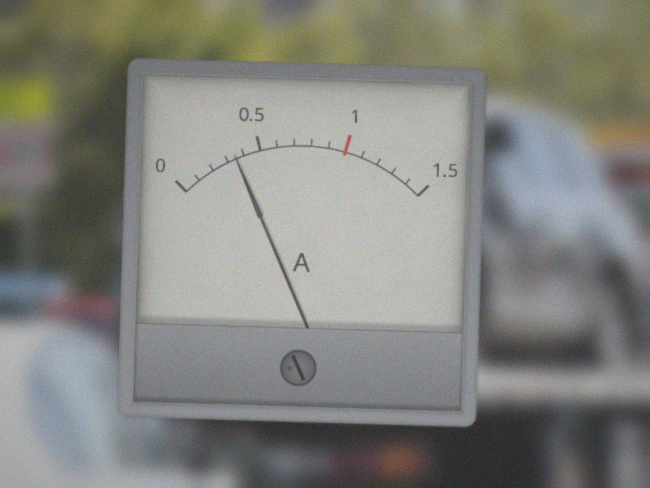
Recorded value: 0.35,A
